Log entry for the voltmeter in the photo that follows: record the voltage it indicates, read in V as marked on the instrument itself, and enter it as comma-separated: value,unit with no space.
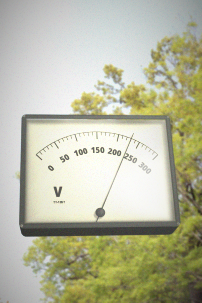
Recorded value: 230,V
